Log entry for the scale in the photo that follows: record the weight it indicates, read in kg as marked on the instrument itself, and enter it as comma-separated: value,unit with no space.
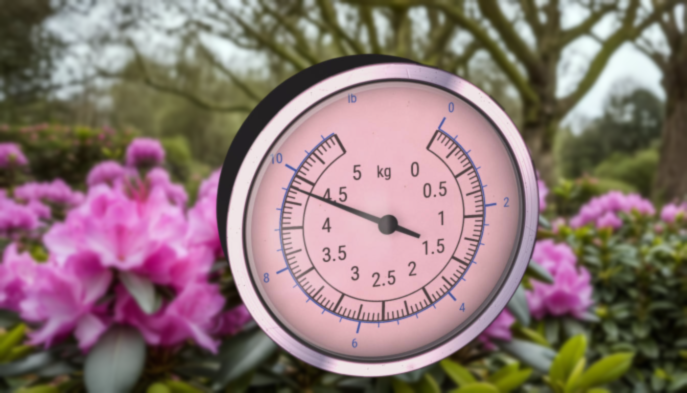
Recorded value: 4.4,kg
